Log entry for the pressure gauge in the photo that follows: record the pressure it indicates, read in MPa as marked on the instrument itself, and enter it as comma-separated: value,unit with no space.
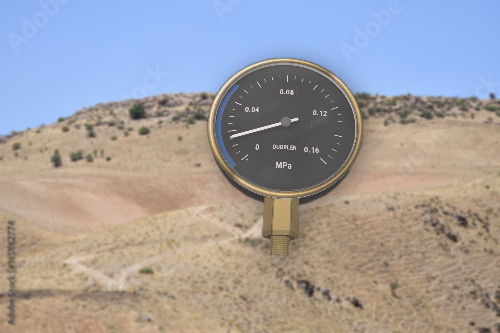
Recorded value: 0.015,MPa
